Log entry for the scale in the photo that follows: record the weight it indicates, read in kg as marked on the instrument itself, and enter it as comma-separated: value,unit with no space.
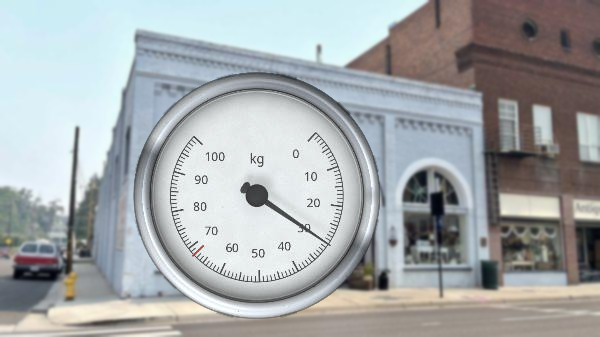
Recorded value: 30,kg
